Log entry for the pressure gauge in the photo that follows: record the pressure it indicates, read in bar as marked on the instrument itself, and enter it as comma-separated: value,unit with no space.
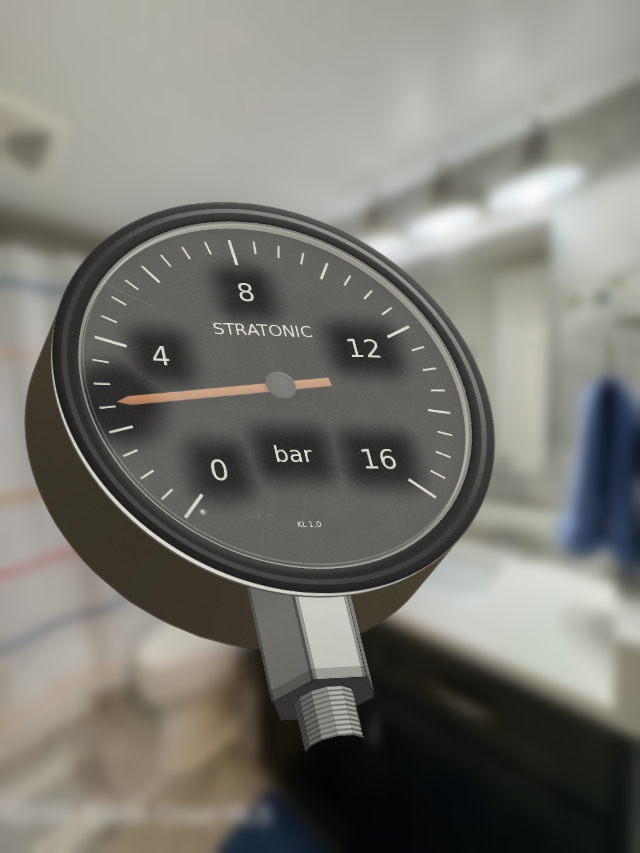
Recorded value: 2.5,bar
